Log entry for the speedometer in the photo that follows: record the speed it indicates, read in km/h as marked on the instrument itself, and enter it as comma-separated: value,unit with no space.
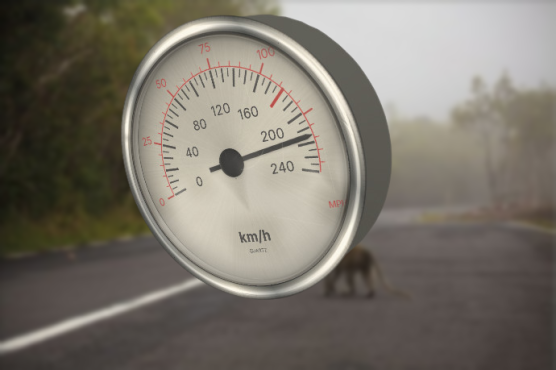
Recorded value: 215,km/h
